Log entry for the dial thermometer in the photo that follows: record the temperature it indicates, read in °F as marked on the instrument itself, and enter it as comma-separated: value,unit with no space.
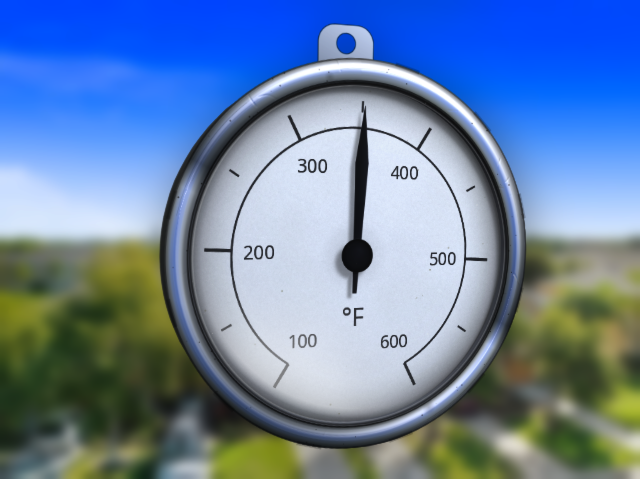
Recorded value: 350,°F
